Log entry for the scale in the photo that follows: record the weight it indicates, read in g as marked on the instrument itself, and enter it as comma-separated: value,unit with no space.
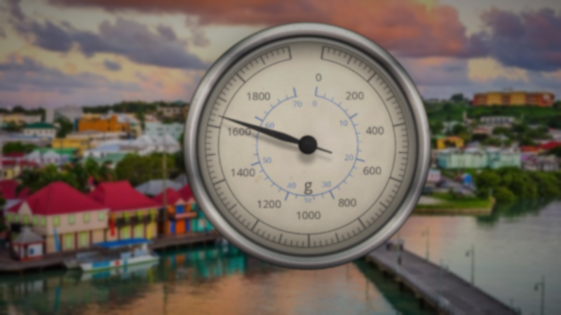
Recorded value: 1640,g
